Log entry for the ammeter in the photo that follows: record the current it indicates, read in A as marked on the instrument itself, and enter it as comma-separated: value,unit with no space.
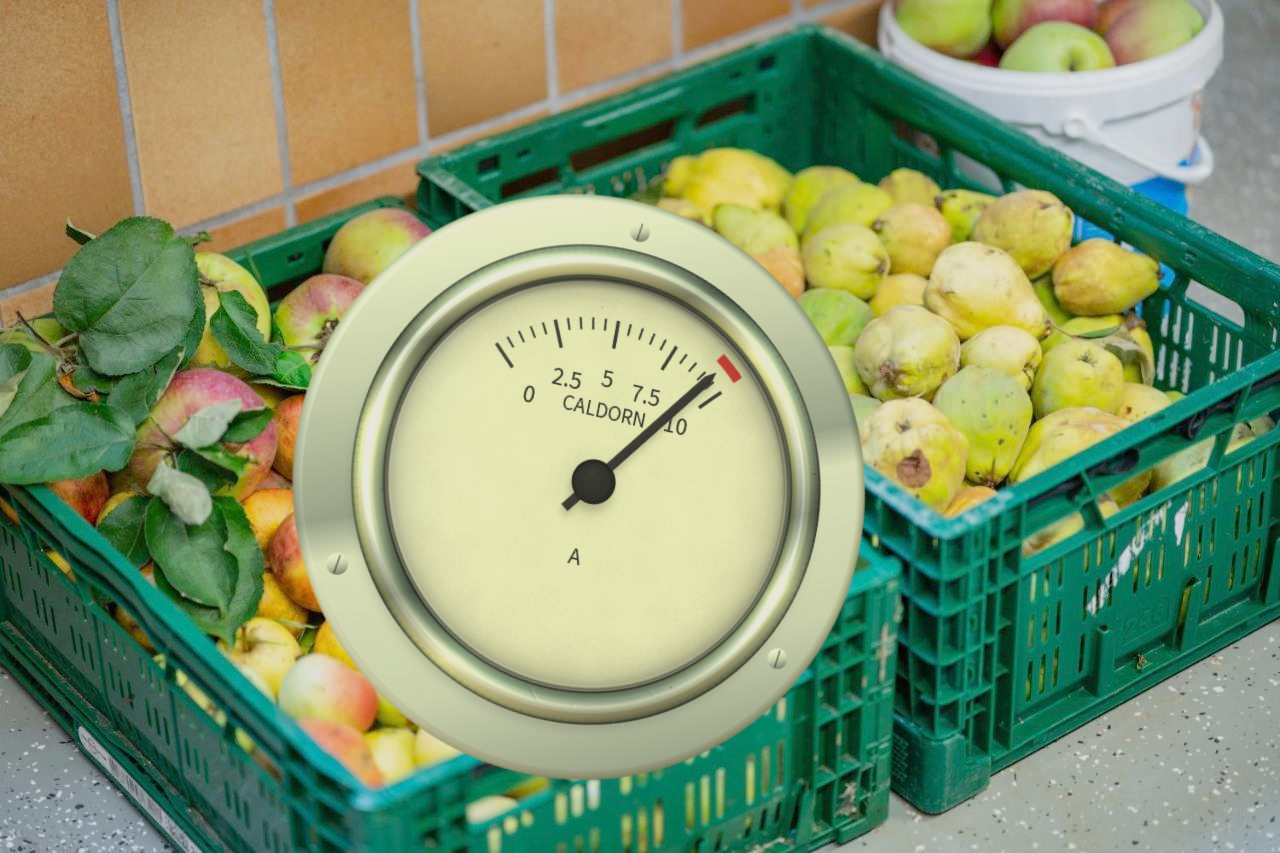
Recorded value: 9.25,A
